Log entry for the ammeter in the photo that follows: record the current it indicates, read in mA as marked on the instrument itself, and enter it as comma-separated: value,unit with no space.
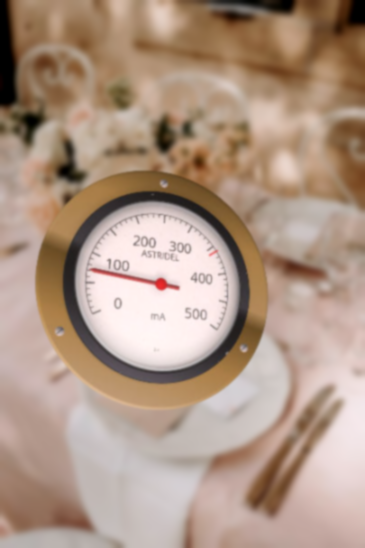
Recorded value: 70,mA
